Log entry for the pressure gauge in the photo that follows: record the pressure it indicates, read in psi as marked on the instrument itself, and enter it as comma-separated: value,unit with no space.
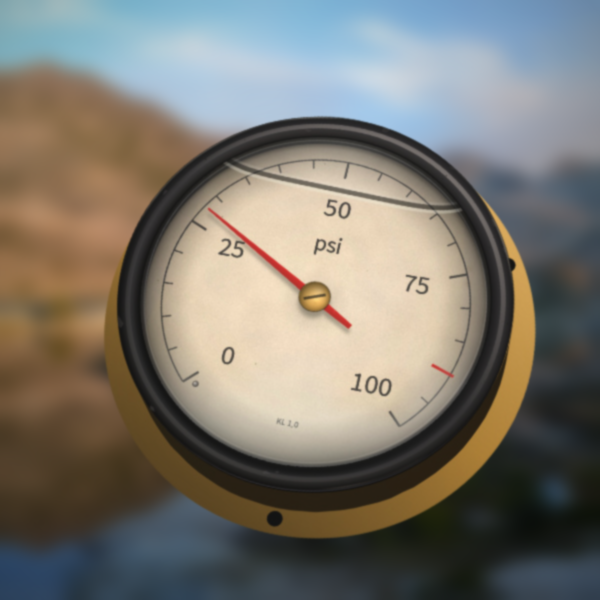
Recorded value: 27.5,psi
